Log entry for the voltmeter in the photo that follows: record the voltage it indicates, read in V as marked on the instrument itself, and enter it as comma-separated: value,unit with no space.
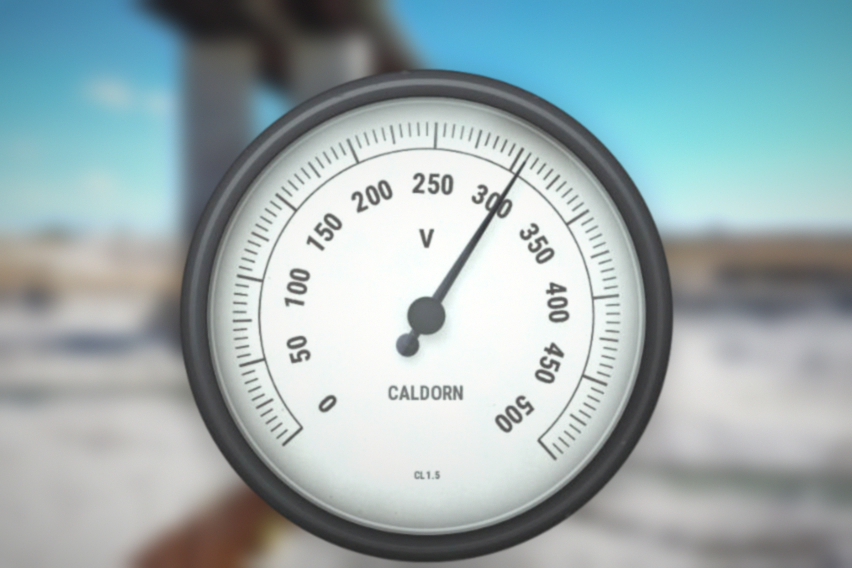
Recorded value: 305,V
